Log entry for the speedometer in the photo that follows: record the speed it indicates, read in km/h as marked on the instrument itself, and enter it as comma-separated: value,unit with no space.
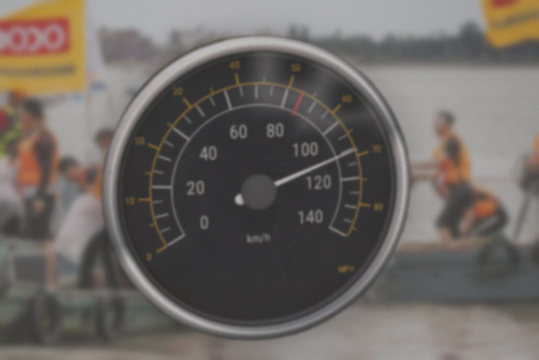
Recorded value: 110,km/h
